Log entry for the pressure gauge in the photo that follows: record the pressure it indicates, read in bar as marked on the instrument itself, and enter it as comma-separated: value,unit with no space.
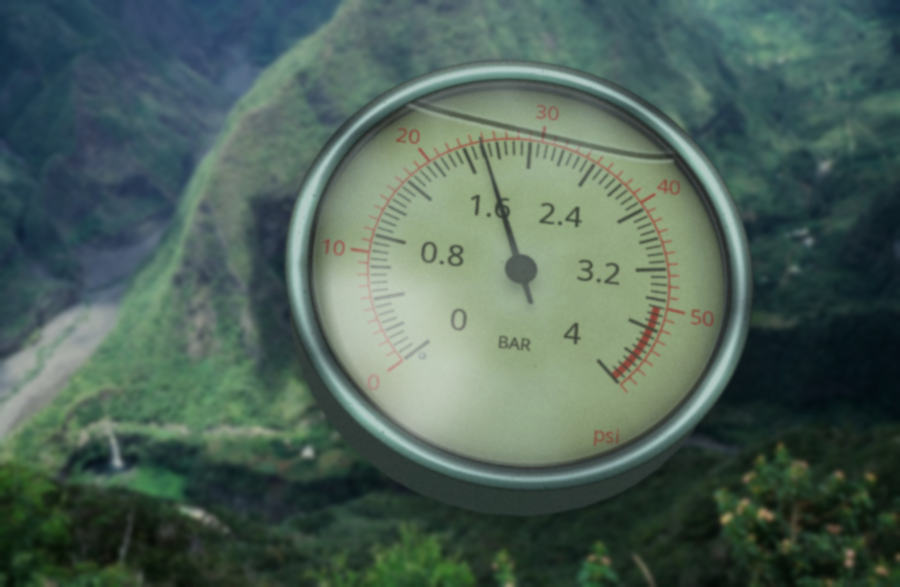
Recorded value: 1.7,bar
